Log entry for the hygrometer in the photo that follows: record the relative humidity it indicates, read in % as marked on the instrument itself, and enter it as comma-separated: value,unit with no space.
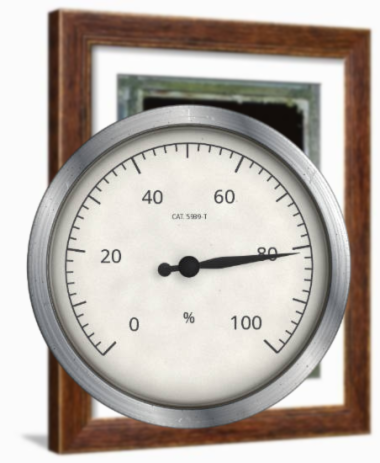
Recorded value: 81,%
